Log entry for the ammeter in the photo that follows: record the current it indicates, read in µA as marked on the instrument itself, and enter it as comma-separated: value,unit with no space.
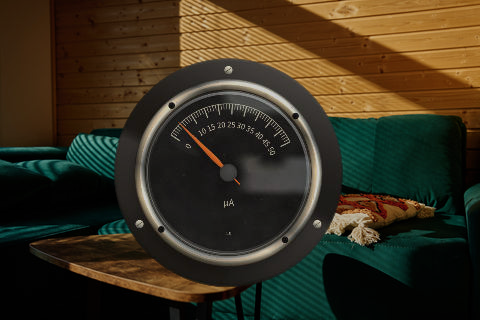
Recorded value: 5,µA
